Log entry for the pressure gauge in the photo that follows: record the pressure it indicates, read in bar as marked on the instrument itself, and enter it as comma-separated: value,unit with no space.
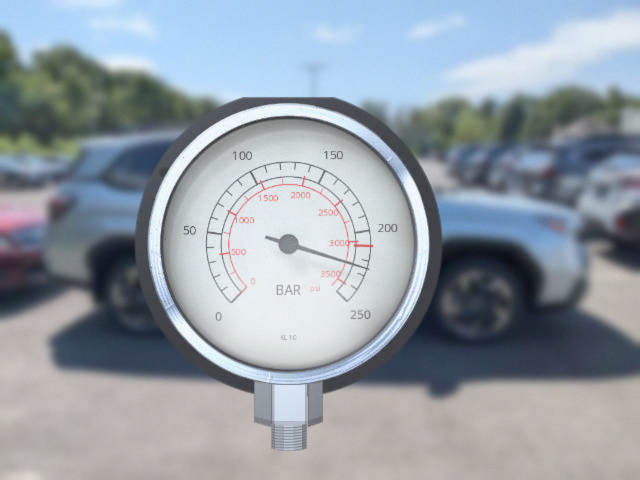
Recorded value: 225,bar
